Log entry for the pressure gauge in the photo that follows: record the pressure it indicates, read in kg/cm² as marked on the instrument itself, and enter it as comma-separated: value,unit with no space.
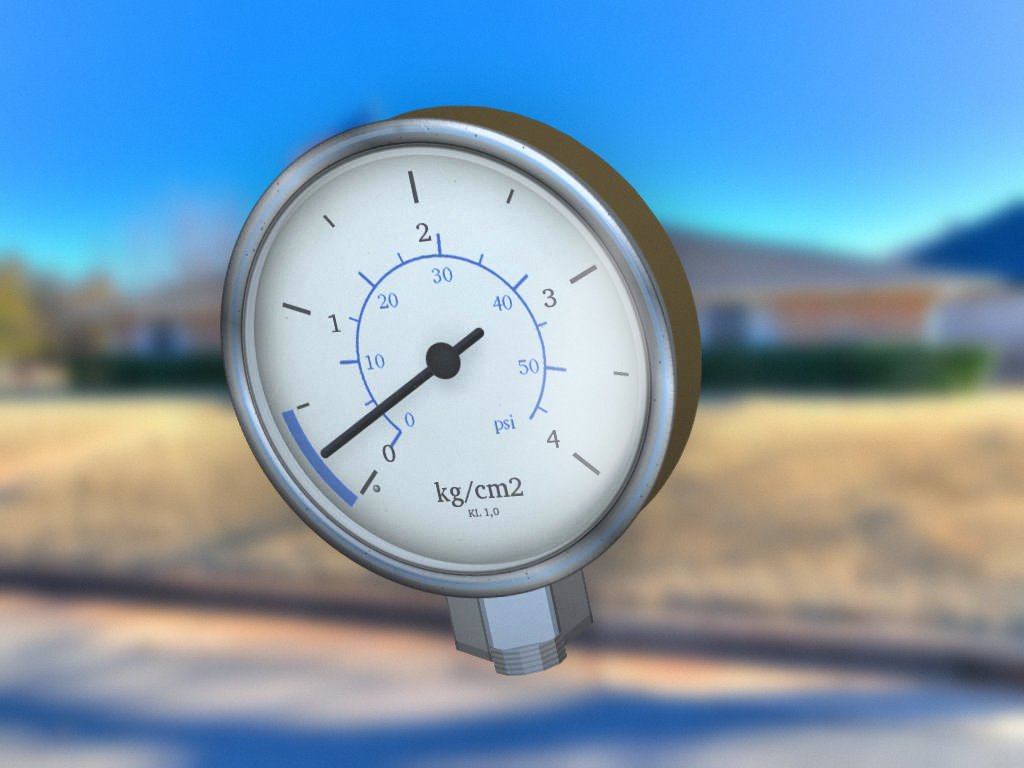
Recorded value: 0.25,kg/cm²
